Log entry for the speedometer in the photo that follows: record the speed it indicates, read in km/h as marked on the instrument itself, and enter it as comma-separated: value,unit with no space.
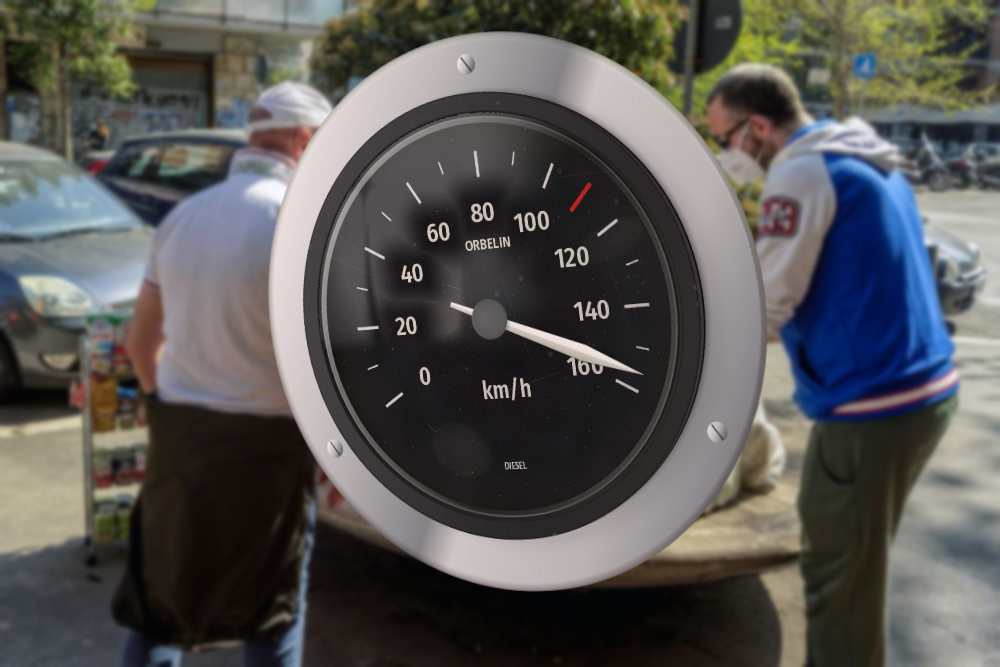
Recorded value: 155,km/h
